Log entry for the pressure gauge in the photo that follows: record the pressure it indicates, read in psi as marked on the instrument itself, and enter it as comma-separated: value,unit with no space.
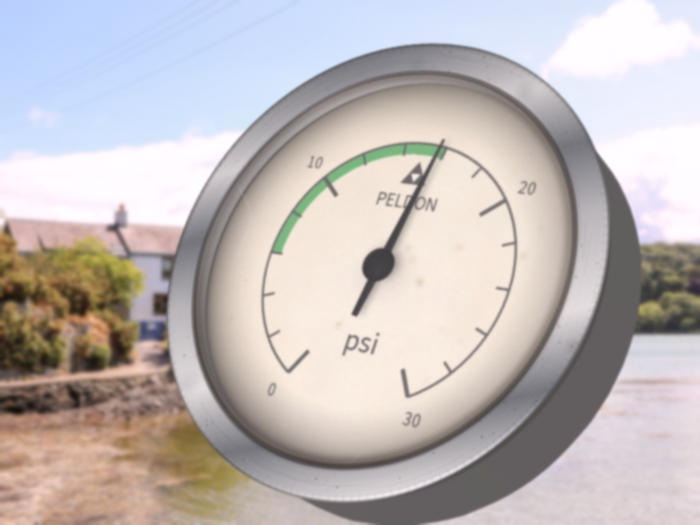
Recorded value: 16,psi
